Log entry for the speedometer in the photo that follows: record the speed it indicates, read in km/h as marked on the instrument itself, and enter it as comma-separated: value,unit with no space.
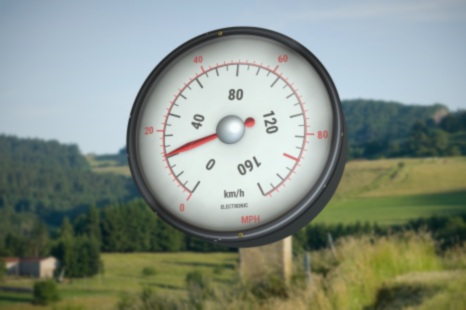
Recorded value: 20,km/h
